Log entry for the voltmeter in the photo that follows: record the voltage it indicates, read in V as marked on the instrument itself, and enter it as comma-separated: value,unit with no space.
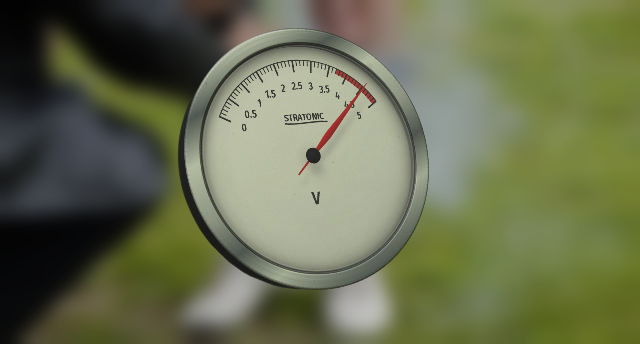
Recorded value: 4.5,V
